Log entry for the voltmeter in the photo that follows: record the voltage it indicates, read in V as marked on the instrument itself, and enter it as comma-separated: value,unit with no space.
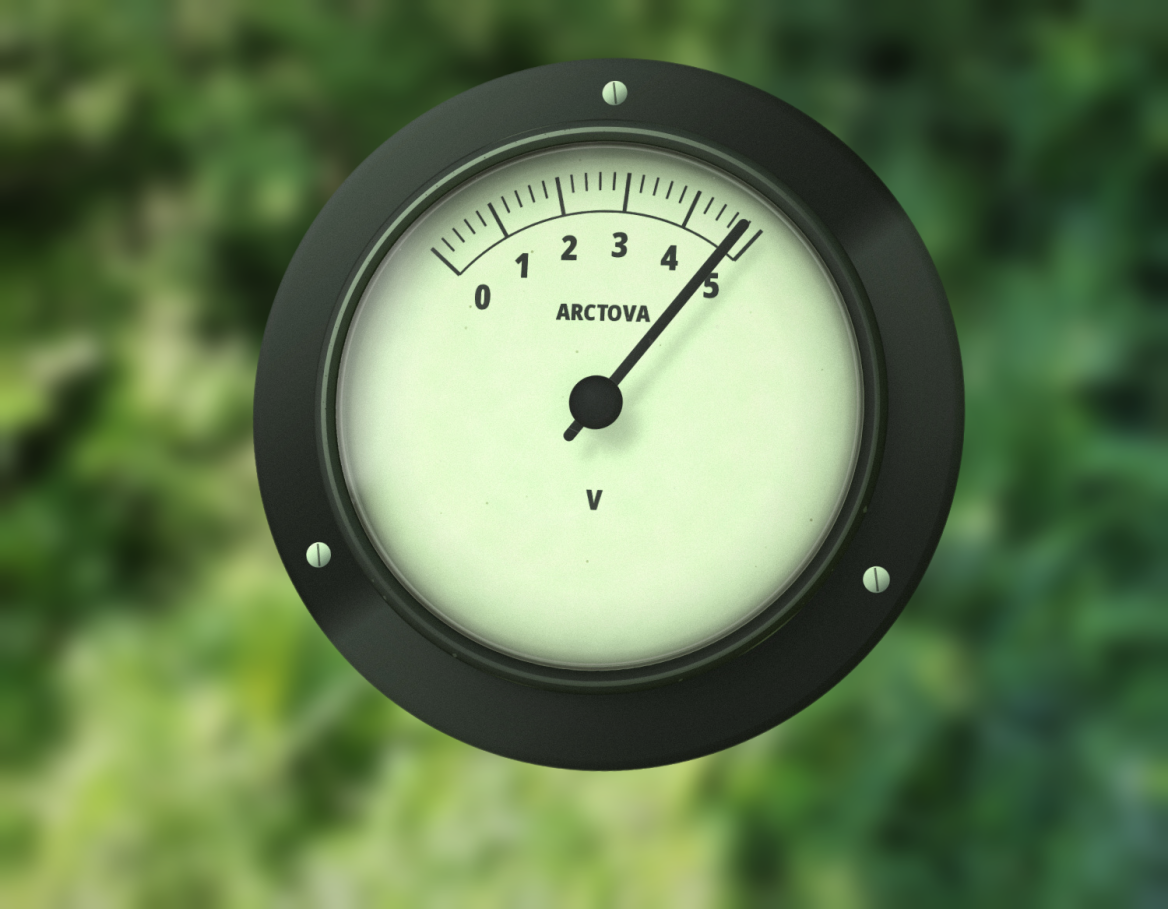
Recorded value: 4.8,V
